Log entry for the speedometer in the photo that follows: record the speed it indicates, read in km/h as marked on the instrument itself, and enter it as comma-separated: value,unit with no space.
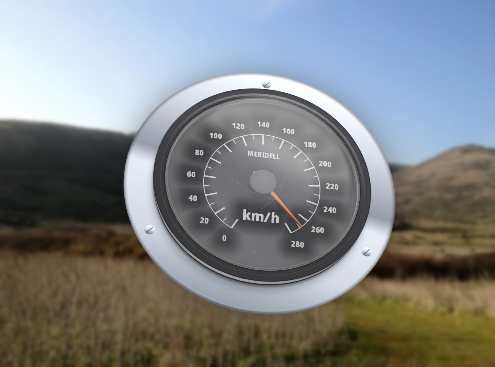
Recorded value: 270,km/h
